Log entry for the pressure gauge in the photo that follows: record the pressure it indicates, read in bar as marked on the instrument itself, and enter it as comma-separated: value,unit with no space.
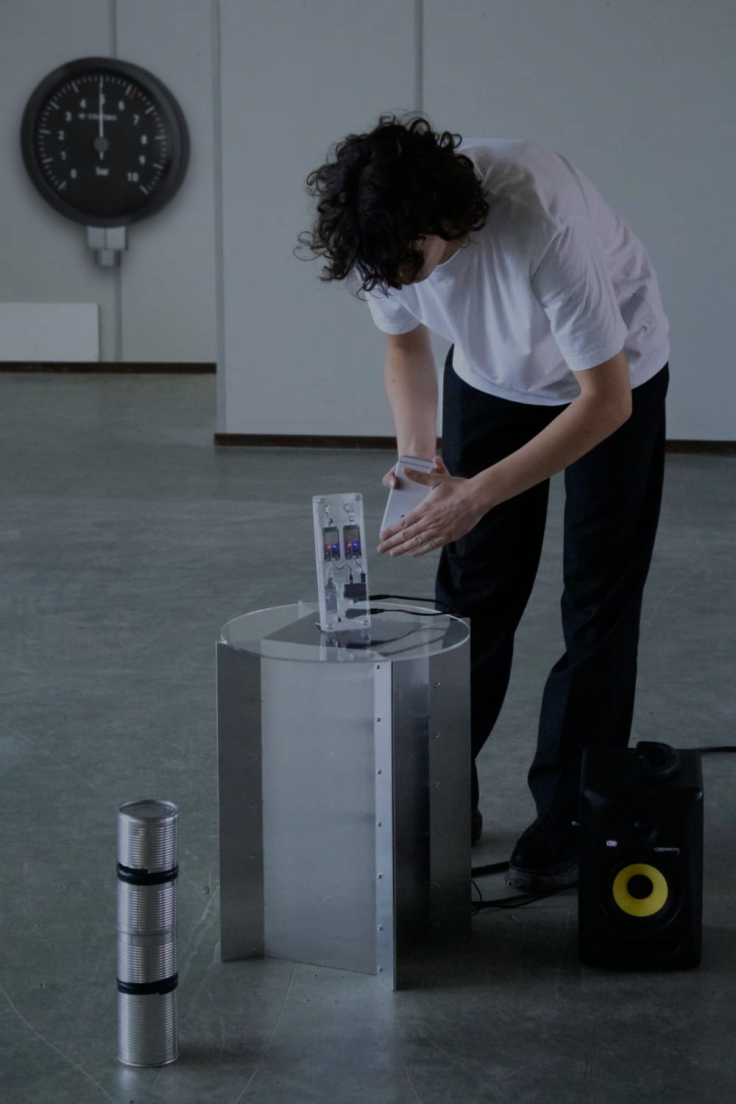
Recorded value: 5,bar
